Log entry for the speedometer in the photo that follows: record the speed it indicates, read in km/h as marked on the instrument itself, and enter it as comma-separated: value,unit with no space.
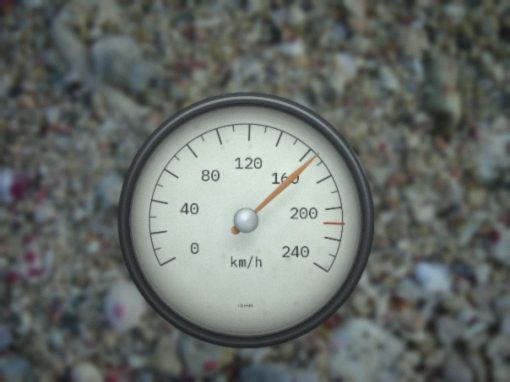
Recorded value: 165,km/h
